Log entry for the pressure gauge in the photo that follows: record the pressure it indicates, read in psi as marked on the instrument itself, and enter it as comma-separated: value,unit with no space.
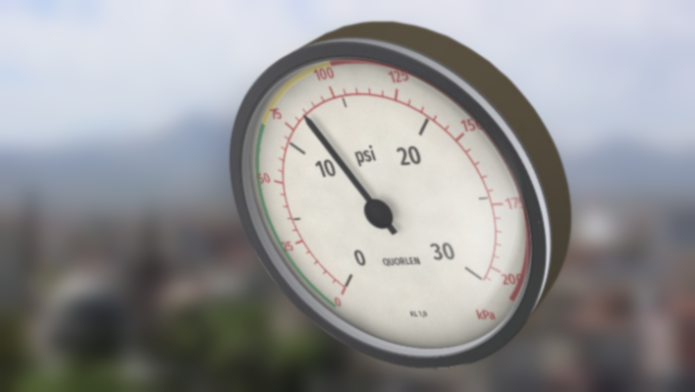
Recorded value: 12.5,psi
